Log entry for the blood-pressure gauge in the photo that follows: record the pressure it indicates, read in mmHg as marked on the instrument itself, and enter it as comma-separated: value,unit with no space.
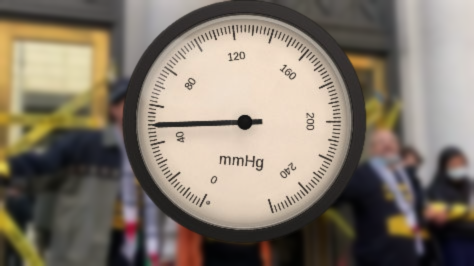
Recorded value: 50,mmHg
